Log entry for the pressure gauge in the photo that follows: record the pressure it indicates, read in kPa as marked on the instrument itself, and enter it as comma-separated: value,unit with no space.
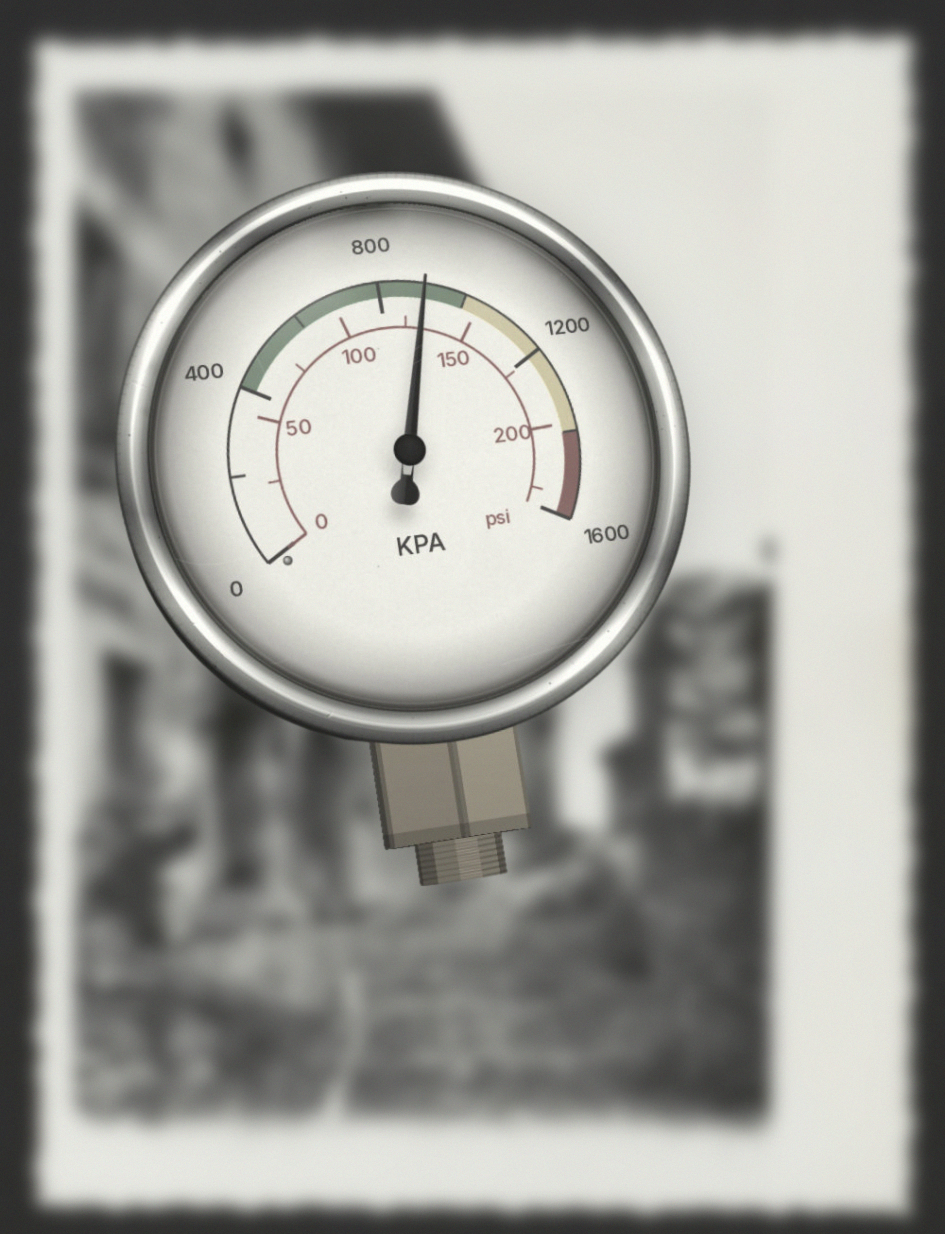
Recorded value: 900,kPa
